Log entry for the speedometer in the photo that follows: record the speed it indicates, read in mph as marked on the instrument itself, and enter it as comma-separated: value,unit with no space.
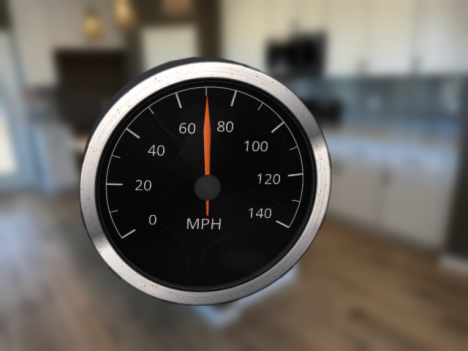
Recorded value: 70,mph
